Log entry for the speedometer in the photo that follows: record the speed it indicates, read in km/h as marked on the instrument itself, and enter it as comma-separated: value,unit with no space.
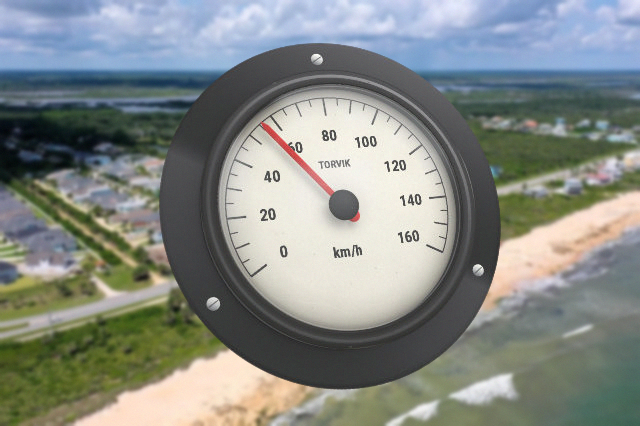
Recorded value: 55,km/h
